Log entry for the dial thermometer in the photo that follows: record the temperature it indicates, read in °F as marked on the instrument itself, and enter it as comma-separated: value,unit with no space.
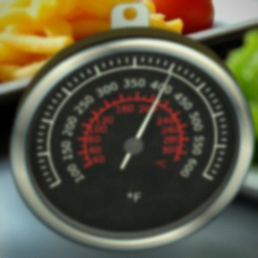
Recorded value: 400,°F
